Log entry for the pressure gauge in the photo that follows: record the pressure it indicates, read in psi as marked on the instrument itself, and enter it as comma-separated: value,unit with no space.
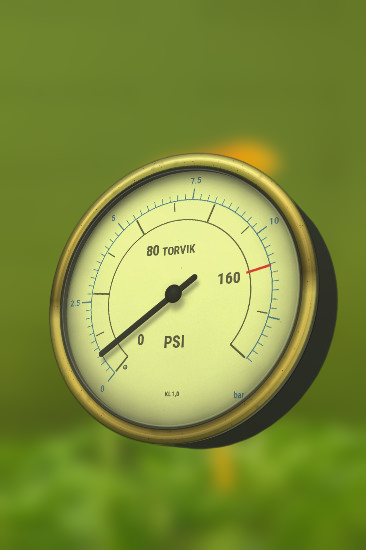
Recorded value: 10,psi
